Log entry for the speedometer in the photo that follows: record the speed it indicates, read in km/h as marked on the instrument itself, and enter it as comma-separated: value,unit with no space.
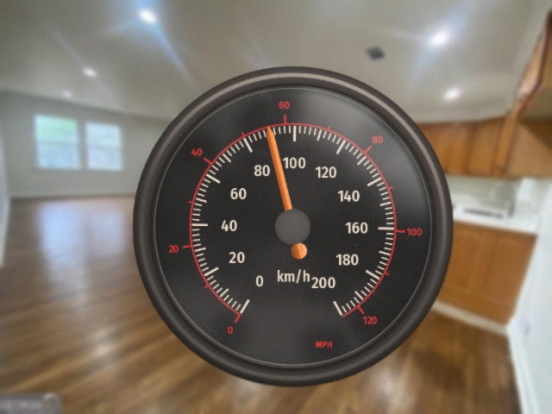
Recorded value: 90,km/h
